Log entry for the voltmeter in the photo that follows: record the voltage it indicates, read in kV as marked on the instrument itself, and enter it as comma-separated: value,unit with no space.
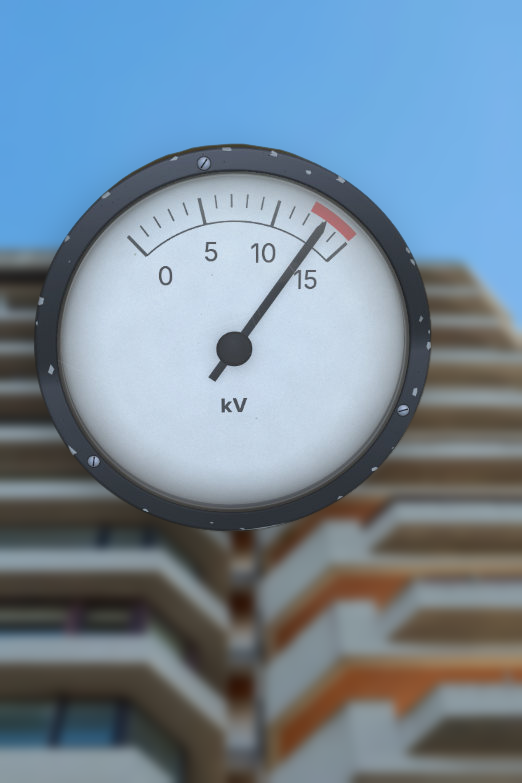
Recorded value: 13,kV
